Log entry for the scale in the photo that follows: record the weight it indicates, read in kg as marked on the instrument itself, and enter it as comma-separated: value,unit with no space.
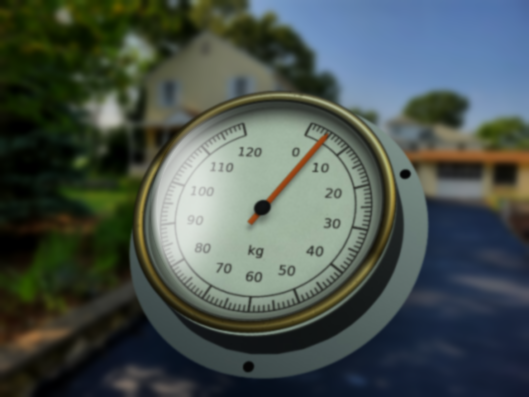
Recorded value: 5,kg
